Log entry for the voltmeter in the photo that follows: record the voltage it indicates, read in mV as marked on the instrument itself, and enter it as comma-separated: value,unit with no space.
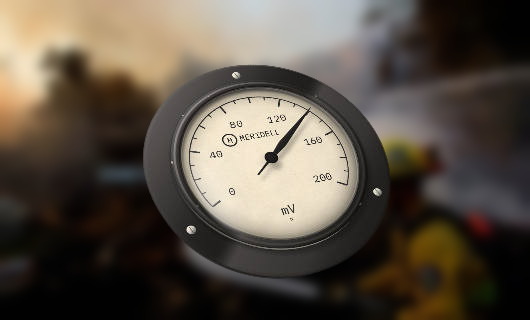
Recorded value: 140,mV
